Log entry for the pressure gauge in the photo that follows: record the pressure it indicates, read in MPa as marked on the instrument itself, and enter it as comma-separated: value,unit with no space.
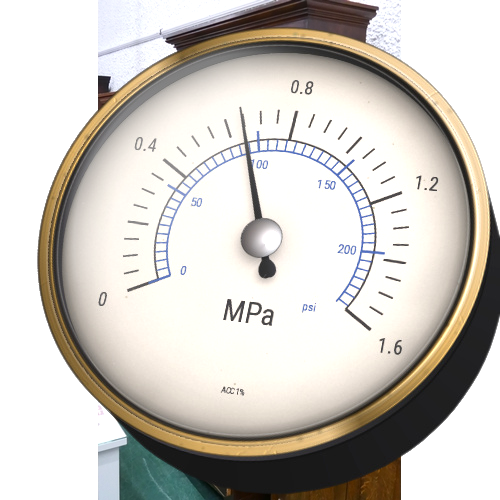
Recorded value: 0.65,MPa
